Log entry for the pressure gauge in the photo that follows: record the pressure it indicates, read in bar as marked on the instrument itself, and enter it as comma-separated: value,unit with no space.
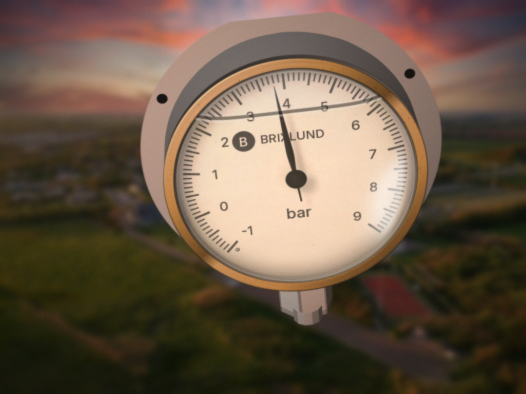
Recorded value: 3.8,bar
